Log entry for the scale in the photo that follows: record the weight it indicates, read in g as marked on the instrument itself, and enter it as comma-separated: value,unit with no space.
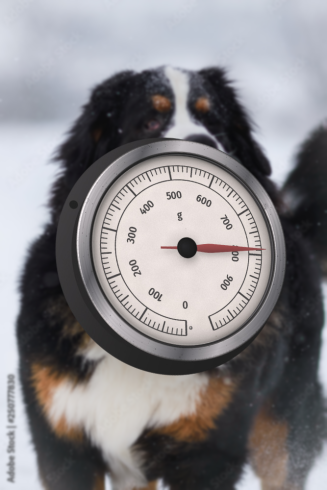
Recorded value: 790,g
